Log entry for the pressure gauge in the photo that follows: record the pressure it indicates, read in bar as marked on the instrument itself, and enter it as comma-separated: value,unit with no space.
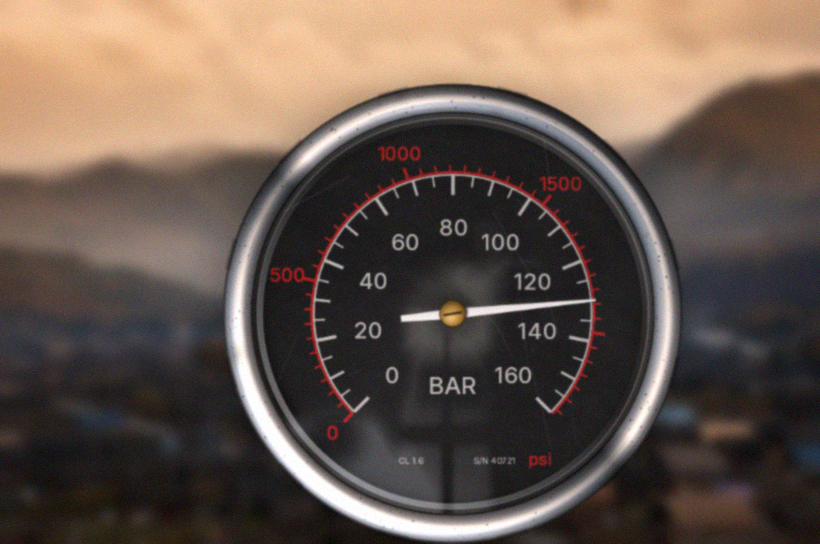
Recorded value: 130,bar
